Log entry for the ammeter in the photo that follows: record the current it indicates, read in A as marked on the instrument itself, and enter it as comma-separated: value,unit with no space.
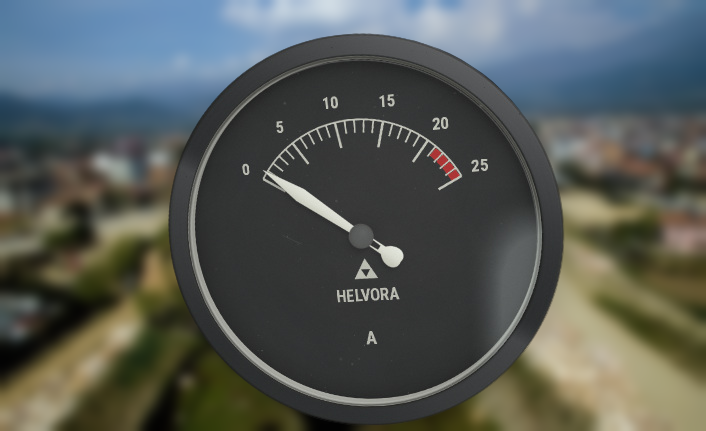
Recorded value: 1,A
